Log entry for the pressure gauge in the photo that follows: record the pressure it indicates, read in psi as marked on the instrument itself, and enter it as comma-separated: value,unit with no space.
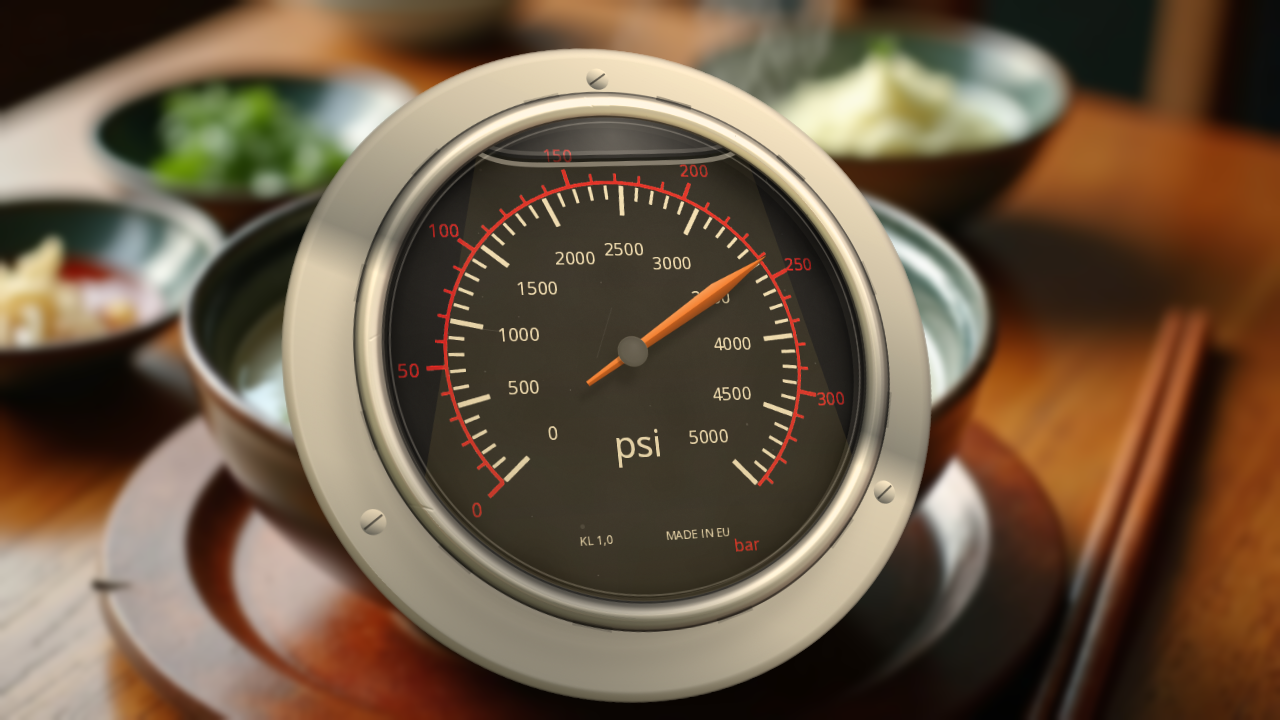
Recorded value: 3500,psi
